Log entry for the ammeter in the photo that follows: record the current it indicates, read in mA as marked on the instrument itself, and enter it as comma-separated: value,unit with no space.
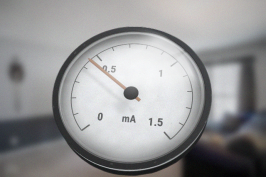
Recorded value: 0.45,mA
